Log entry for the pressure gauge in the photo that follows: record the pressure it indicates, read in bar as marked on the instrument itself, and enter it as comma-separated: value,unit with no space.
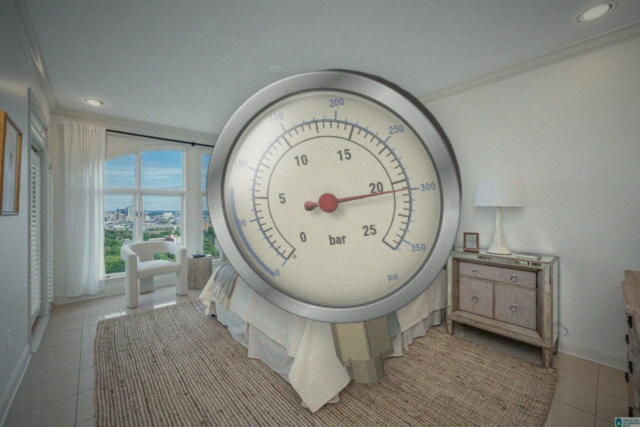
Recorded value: 20.5,bar
